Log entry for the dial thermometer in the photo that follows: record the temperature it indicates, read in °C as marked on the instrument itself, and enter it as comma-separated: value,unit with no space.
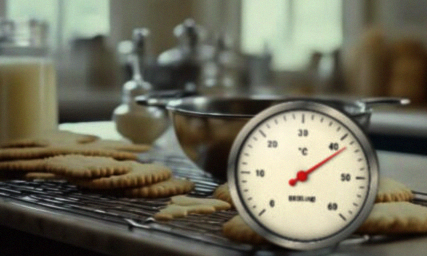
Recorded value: 42,°C
